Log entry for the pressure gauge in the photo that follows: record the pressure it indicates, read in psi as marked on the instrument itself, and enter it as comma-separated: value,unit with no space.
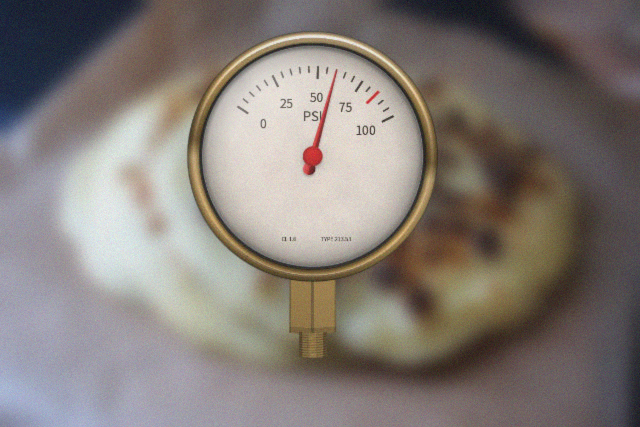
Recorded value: 60,psi
